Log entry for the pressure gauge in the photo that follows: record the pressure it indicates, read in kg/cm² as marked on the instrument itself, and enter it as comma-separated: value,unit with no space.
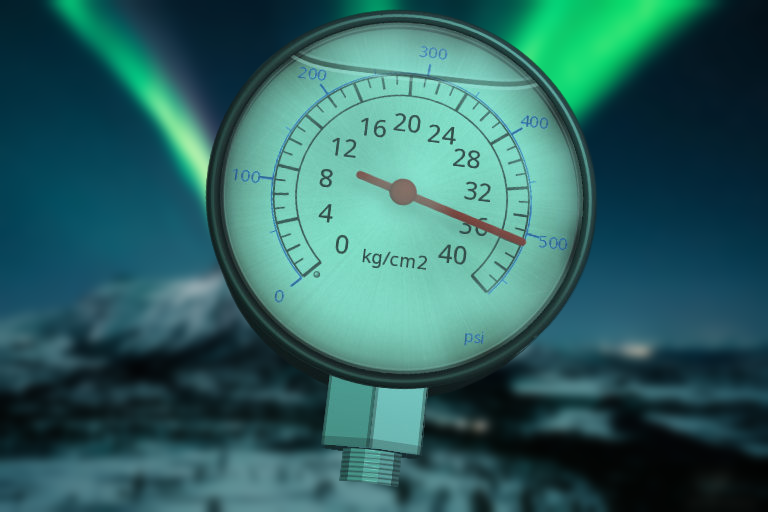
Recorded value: 36,kg/cm²
